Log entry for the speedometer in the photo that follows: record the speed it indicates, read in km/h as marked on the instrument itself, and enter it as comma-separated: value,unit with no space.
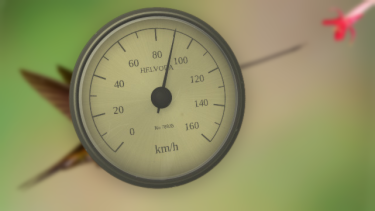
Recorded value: 90,km/h
